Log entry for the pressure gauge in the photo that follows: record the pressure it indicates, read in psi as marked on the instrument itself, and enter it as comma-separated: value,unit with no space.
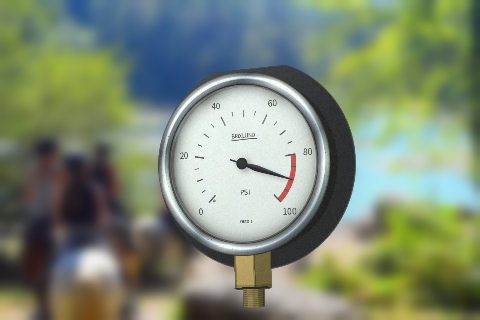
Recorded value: 90,psi
